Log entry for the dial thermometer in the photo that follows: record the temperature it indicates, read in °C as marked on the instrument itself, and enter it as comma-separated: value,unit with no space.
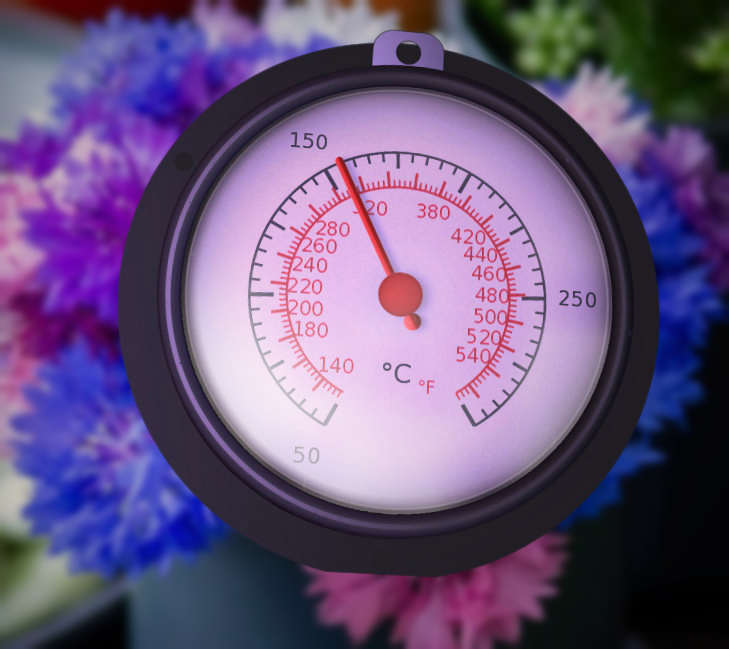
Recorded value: 155,°C
